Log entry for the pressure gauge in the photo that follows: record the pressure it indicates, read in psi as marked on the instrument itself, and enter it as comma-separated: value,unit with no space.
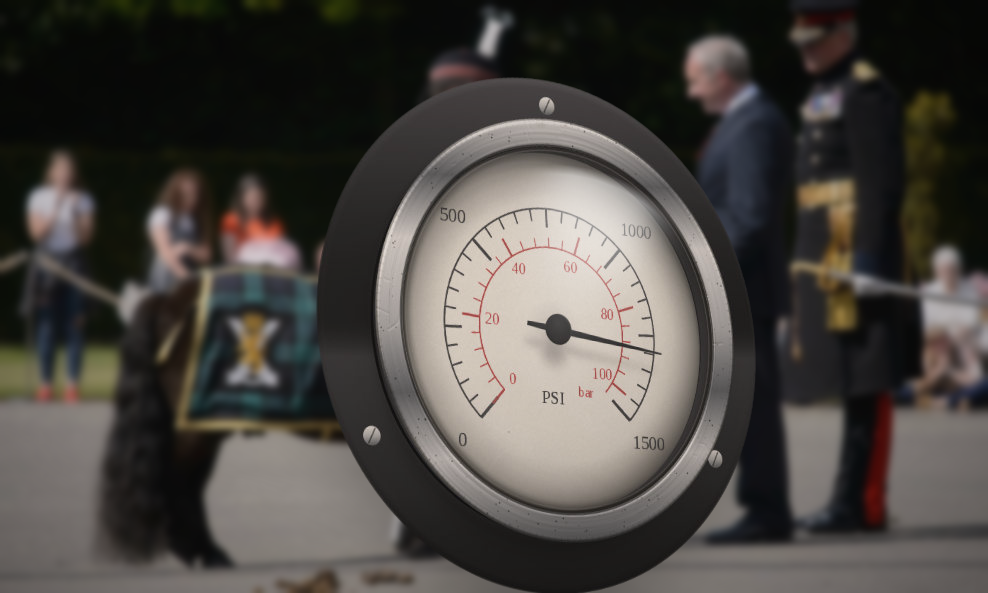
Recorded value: 1300,psi
